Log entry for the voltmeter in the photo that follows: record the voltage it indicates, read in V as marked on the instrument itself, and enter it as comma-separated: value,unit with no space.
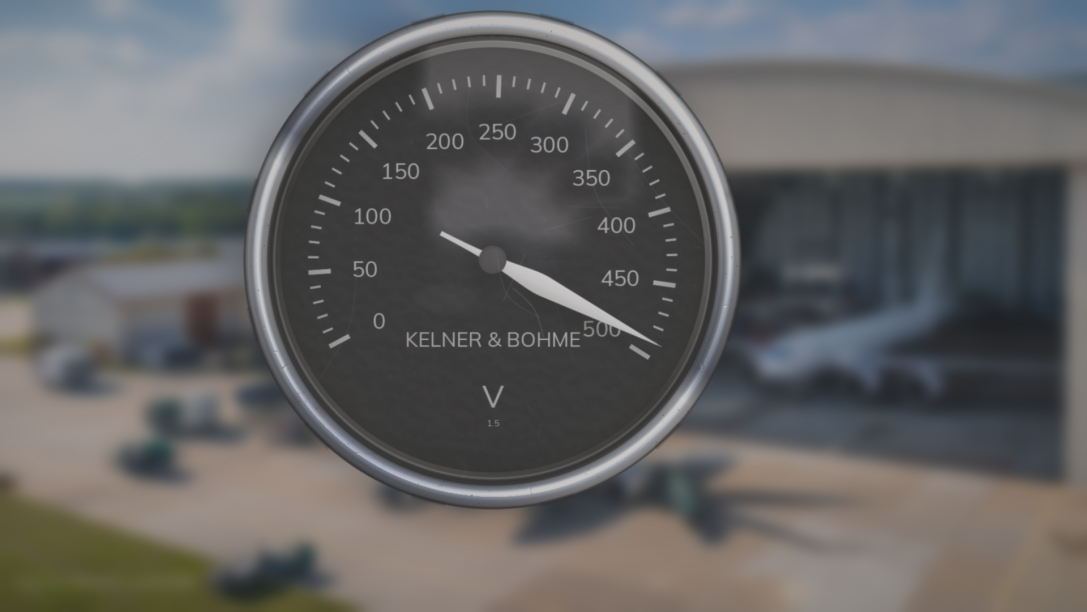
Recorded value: 490,V
